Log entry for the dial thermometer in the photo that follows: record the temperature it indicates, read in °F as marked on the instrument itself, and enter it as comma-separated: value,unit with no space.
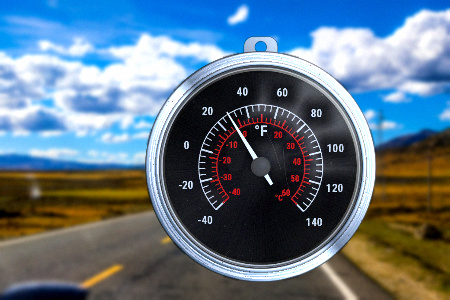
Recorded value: 28,°F
